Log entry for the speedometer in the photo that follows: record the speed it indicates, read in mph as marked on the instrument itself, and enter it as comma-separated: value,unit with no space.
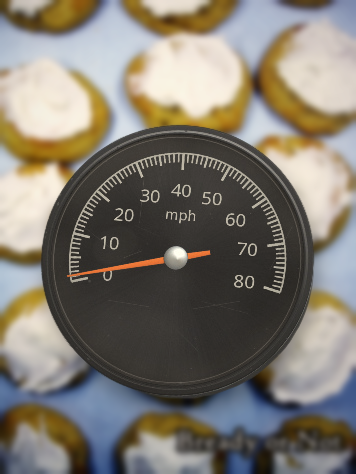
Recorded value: 1,mph
